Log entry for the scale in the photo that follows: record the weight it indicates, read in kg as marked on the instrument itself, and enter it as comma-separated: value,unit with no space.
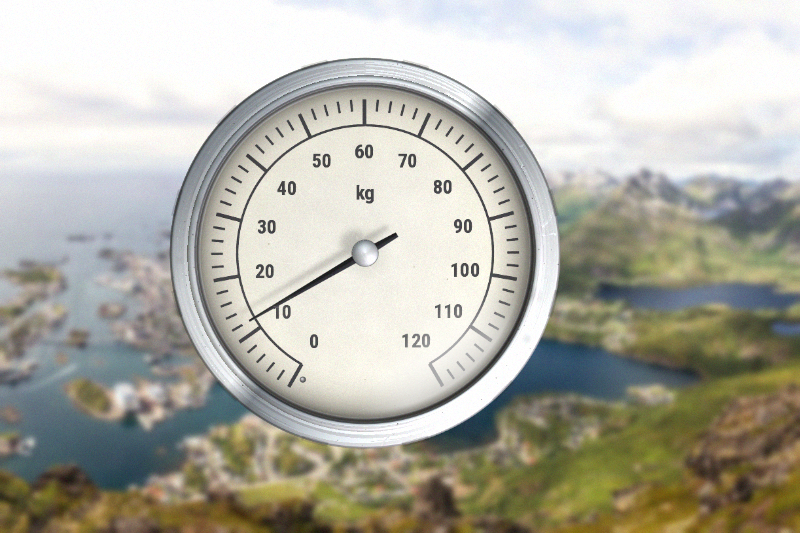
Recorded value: 12,kg
